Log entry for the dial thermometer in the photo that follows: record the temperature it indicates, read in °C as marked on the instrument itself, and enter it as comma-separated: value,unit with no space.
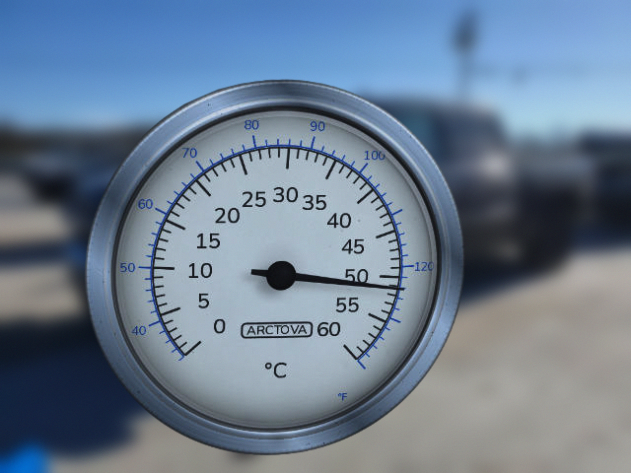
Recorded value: 51,°C
